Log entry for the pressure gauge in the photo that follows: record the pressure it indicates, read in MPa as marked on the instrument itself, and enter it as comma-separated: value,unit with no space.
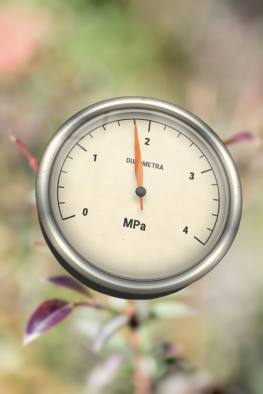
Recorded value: 1.8,MPa
